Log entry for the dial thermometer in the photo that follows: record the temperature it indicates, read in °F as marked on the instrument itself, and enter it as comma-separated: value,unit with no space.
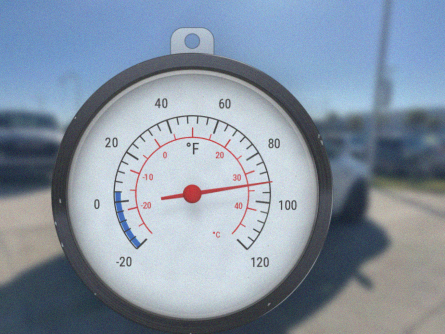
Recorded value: 92,°F
